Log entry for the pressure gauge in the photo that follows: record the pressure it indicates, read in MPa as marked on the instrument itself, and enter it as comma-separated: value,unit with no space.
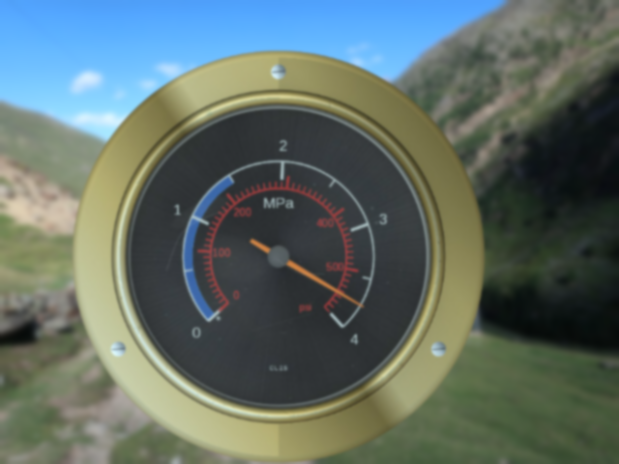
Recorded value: 3.75,MPa
